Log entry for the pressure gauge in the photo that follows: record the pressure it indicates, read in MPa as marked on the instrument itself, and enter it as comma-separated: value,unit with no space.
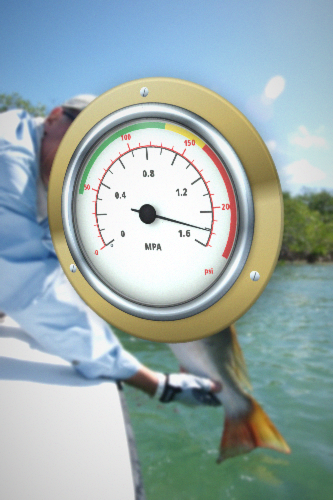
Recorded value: 1.5,MPa
